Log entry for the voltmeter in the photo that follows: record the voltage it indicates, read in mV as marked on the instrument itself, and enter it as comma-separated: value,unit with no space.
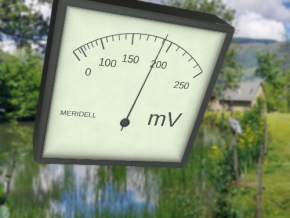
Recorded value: 190,mV
